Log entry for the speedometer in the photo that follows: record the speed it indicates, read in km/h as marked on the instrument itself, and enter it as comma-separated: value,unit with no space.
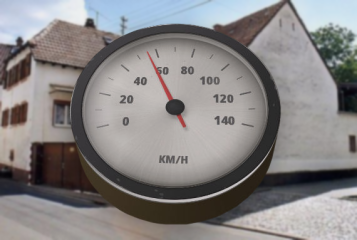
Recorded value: 55,km/h
